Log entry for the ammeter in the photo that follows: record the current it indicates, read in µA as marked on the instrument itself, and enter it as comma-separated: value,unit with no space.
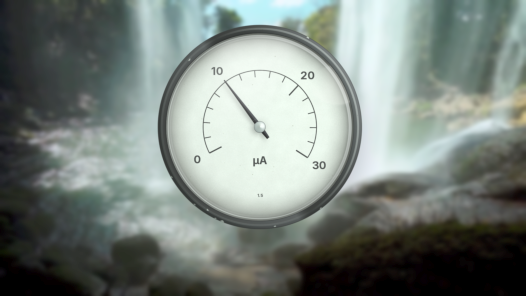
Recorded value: 10,µA
